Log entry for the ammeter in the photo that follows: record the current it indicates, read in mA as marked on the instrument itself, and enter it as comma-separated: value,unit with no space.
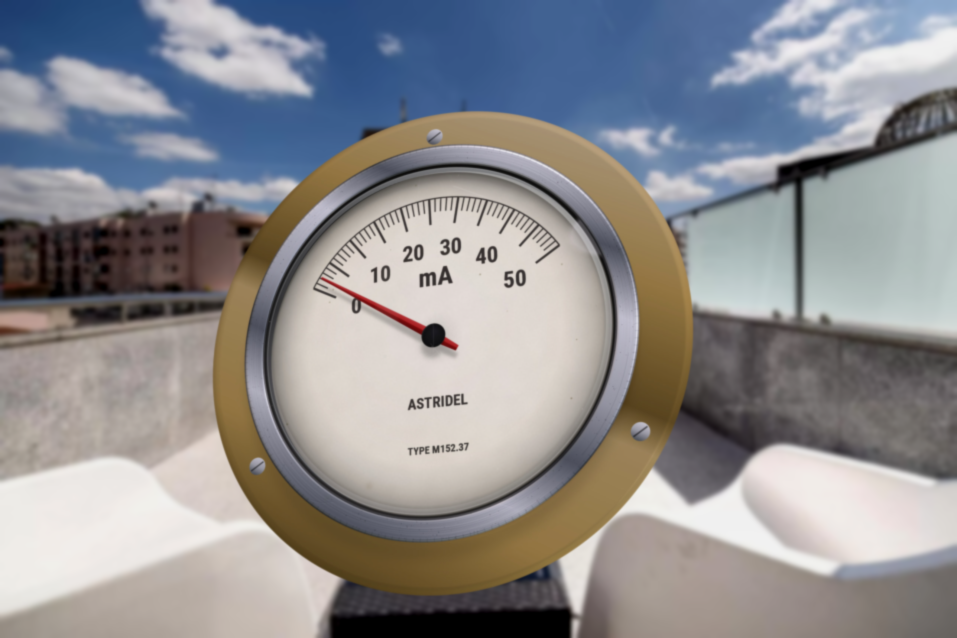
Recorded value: 2,mA
